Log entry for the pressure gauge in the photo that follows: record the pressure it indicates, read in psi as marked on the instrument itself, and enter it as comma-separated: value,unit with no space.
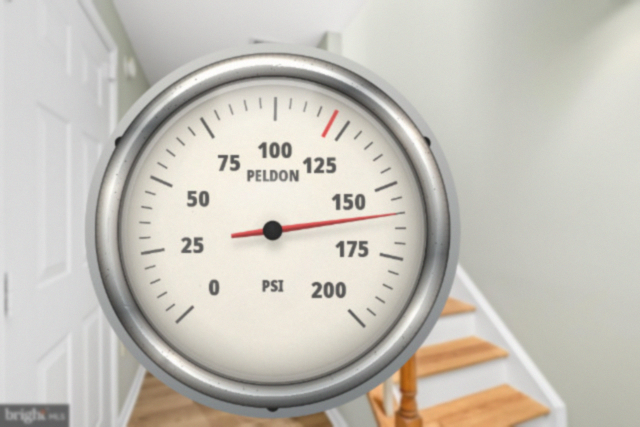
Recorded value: 160,psi
